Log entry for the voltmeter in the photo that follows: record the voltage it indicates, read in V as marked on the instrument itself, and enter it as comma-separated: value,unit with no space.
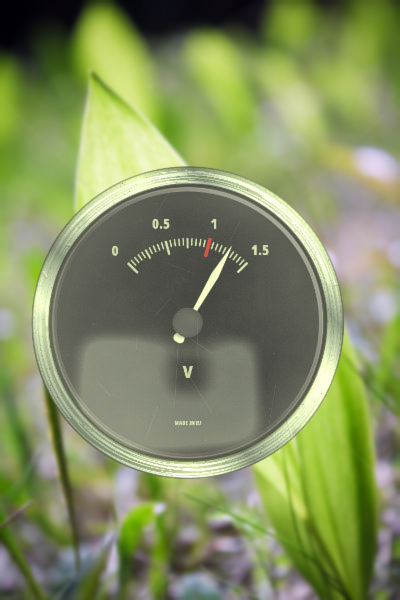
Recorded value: 1.25,V
